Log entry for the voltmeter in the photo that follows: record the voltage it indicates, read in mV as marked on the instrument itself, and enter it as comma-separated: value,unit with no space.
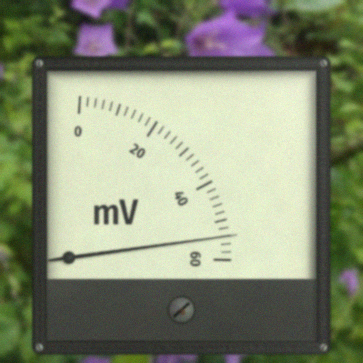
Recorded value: 54,mV
